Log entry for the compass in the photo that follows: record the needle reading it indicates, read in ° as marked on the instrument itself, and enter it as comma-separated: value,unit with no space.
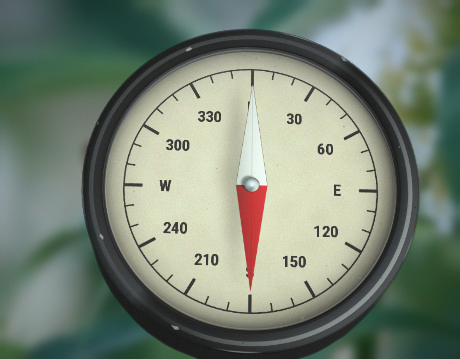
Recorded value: 180,°
